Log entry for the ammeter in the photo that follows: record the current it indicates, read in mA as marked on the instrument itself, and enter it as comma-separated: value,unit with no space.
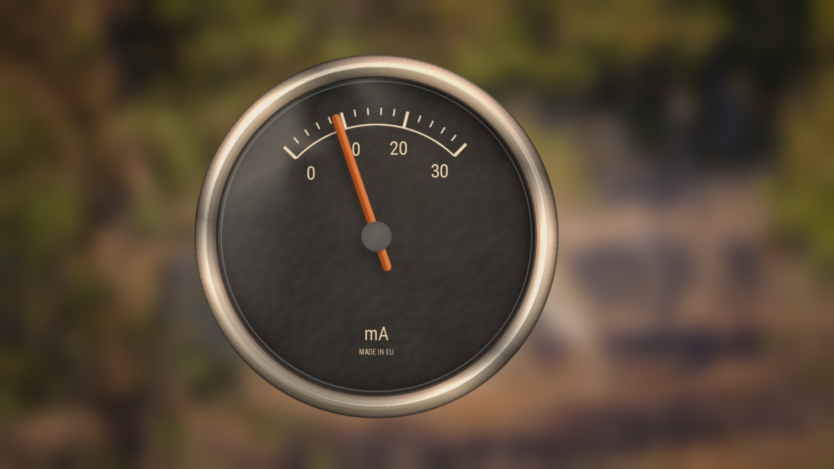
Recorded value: 9,mA
